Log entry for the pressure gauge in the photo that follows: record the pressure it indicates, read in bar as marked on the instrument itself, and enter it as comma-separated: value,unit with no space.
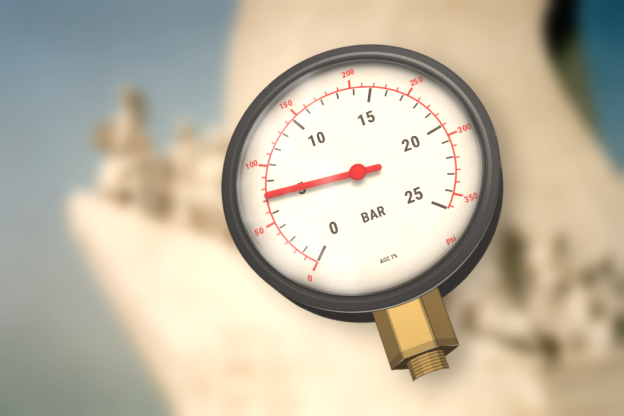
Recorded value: 5,bar
